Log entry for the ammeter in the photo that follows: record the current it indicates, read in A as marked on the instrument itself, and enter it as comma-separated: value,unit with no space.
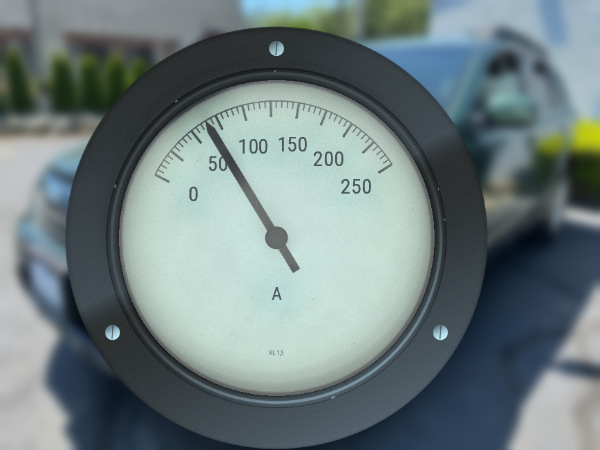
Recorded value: 65,A
